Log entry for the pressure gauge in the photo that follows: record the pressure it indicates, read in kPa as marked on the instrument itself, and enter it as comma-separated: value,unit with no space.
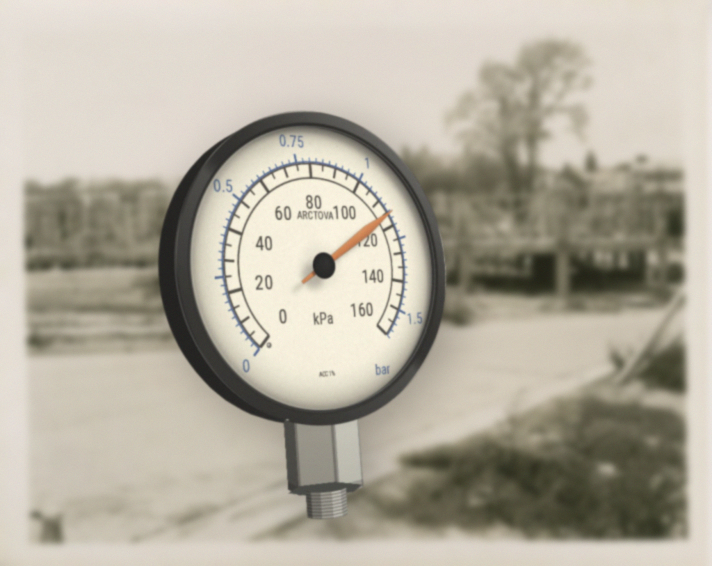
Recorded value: 115,kPa
